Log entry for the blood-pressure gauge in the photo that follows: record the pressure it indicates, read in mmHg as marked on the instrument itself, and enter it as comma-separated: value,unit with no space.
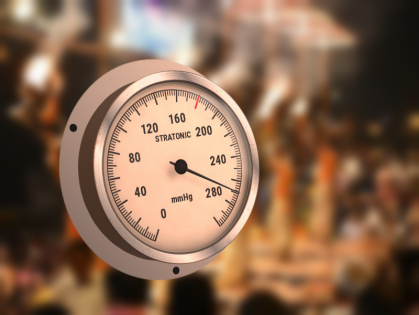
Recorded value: 270,mmHg
